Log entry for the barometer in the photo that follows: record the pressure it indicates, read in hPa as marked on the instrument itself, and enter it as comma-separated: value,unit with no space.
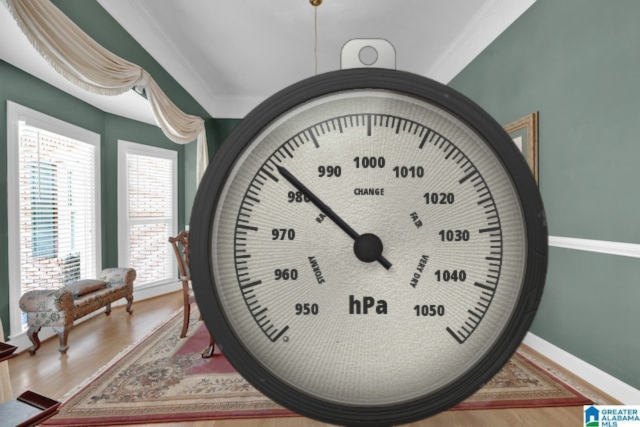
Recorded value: 982,hPa
